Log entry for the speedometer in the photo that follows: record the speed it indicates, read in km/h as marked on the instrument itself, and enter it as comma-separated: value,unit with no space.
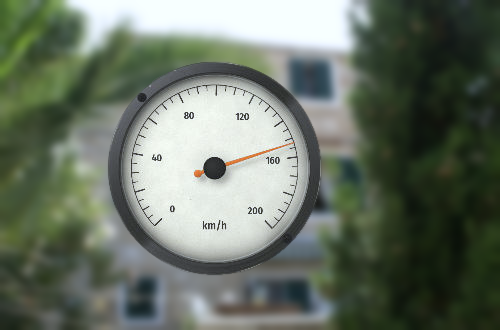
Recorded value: 152.5,km/h
